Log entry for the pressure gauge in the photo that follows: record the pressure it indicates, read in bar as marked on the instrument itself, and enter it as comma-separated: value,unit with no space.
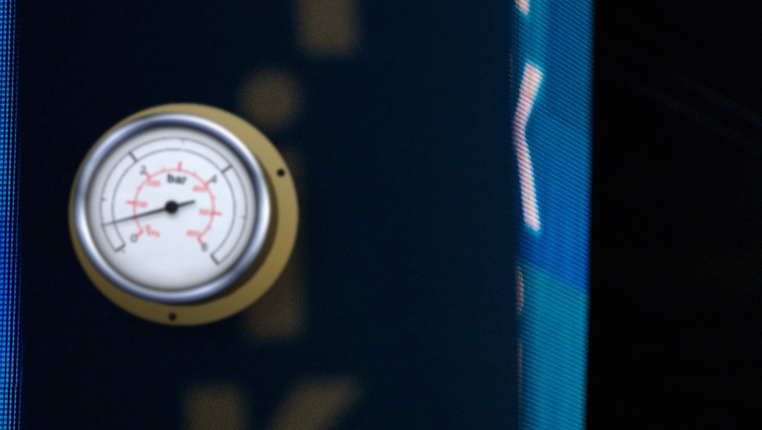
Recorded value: 0.5,bar
